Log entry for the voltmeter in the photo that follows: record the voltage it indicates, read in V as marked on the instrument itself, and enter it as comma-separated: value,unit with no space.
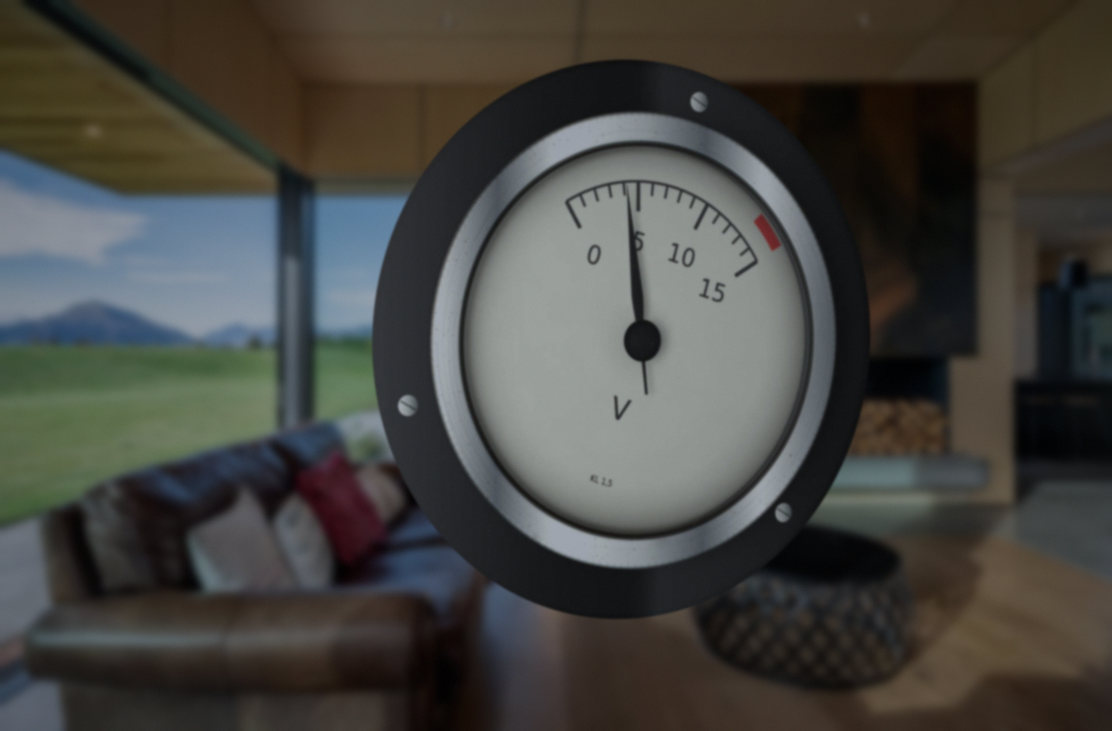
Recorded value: 4,V
